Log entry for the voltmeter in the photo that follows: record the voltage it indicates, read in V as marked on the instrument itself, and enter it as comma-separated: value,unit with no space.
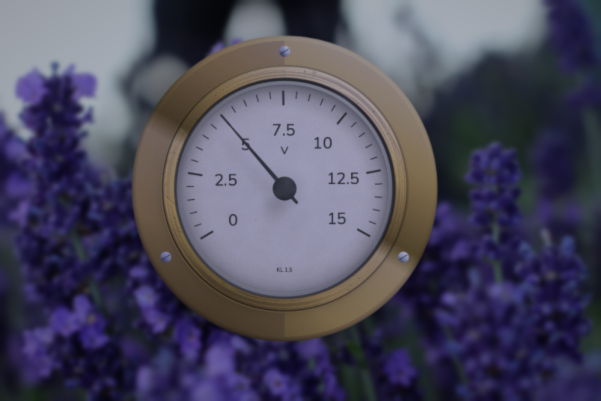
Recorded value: 5,V
